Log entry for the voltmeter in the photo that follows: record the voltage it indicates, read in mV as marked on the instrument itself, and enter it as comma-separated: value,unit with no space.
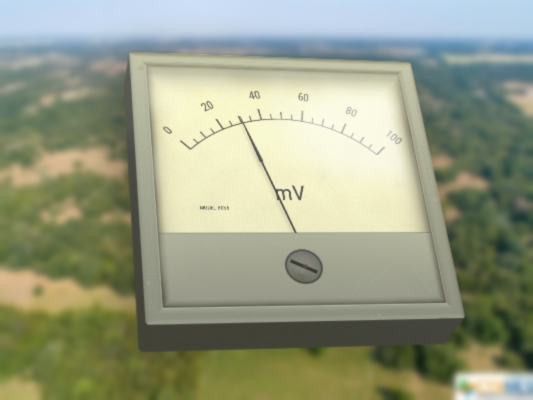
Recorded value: 30,mV
